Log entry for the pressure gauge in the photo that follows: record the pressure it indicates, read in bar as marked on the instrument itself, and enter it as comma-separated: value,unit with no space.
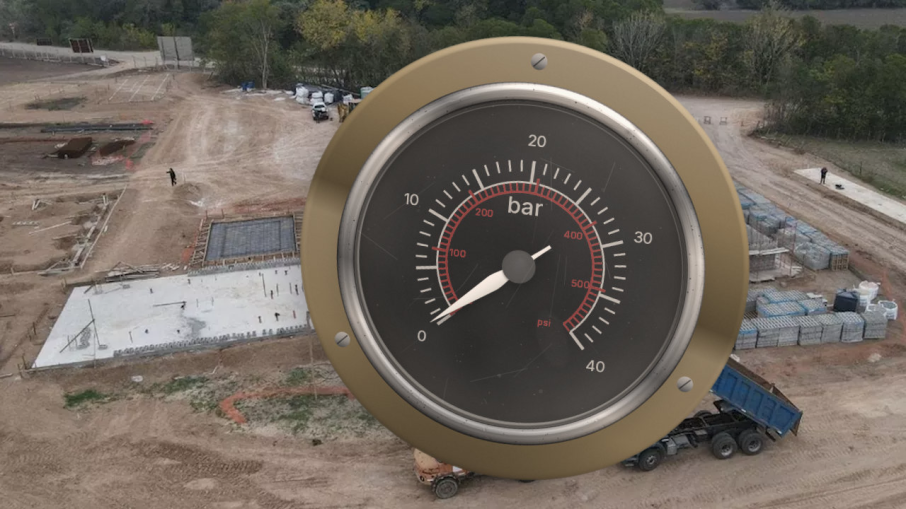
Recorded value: 0.5,bar
